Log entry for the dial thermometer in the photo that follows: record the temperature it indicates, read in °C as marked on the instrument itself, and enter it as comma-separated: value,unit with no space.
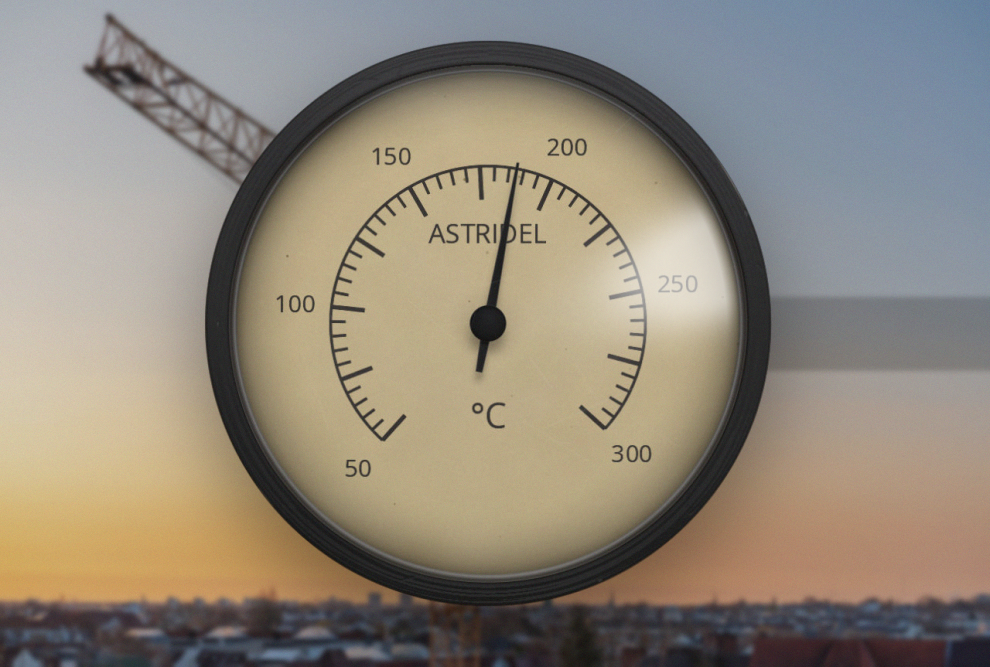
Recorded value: 187.5,°C
